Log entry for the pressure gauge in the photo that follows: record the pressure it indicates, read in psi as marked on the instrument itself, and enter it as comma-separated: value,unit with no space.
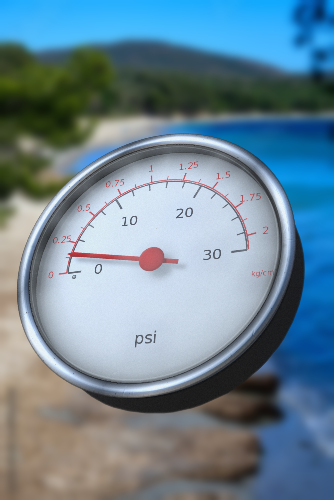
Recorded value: 2,psi
